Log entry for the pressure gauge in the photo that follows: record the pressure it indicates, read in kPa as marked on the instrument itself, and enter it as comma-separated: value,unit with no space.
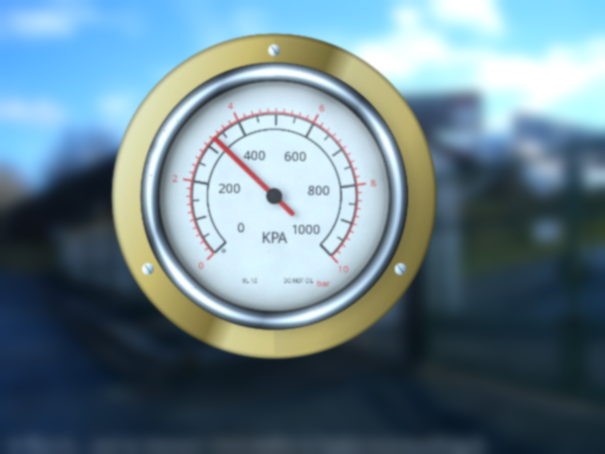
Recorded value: 325,kPa
